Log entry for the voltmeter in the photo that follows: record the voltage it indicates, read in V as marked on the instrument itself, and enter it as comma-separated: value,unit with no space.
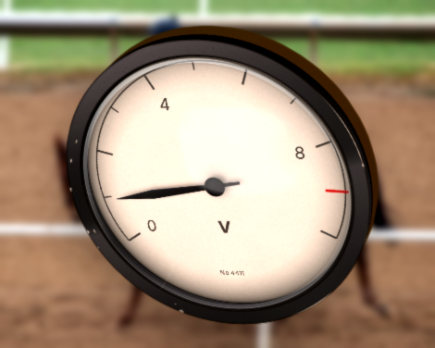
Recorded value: 1,V
